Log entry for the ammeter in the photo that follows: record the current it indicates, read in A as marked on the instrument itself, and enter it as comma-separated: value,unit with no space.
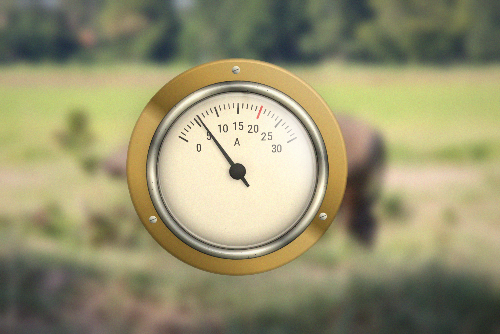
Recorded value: 6,A
